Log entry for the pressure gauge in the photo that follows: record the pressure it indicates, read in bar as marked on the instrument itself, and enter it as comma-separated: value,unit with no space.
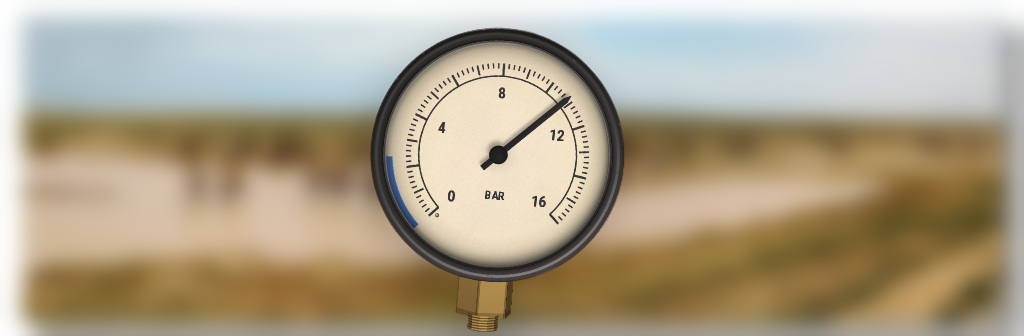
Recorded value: 10.8,bar
